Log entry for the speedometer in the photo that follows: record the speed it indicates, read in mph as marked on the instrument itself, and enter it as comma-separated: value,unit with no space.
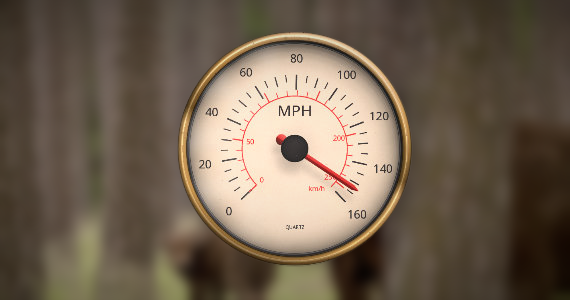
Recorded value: 152.5,mph
